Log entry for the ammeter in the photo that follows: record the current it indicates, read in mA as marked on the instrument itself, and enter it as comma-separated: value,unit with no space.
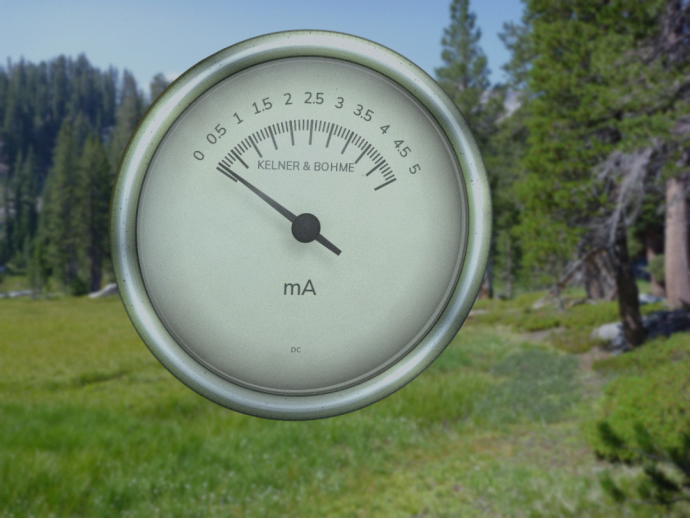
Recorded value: 0.1,mA
